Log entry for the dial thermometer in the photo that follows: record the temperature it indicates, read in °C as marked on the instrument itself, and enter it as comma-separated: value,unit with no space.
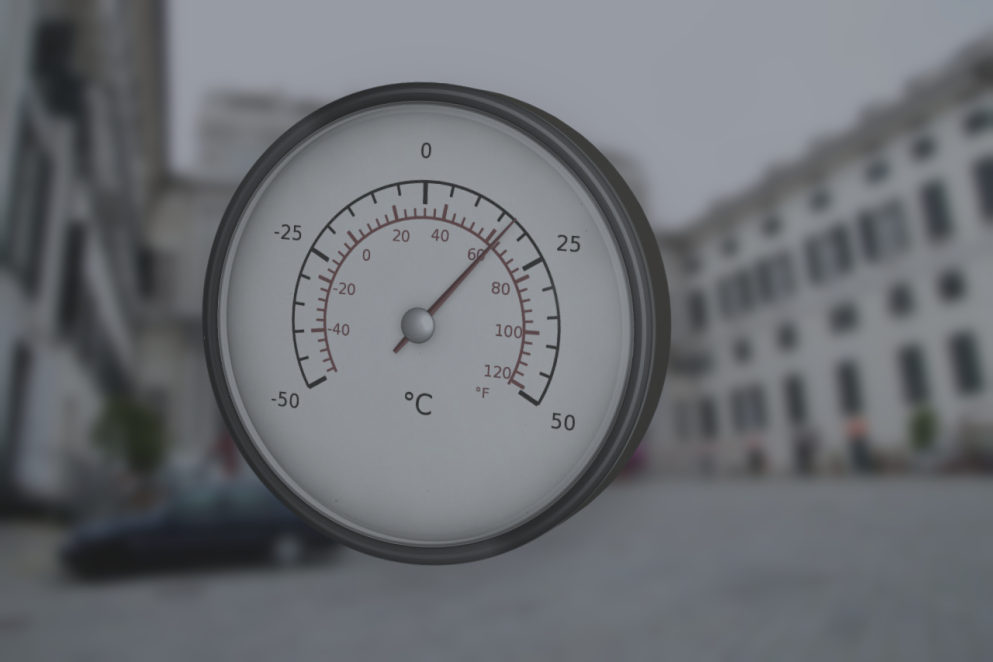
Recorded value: 17.5,°C
